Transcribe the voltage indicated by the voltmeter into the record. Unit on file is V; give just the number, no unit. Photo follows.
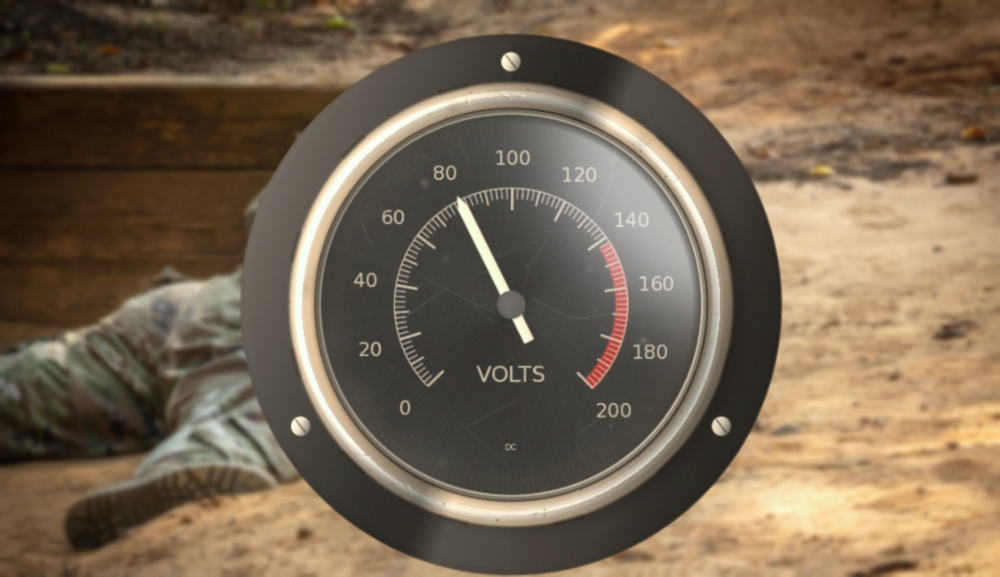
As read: 80
